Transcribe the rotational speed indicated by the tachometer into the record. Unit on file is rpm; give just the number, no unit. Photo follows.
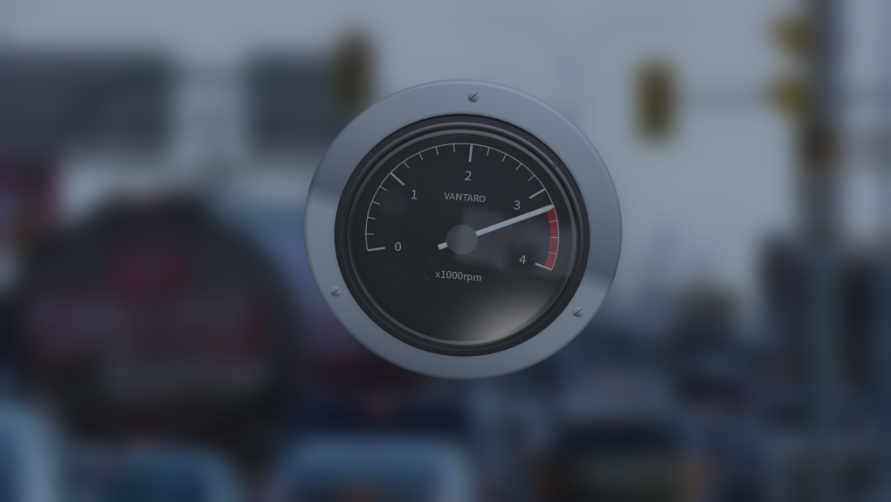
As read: 3200
